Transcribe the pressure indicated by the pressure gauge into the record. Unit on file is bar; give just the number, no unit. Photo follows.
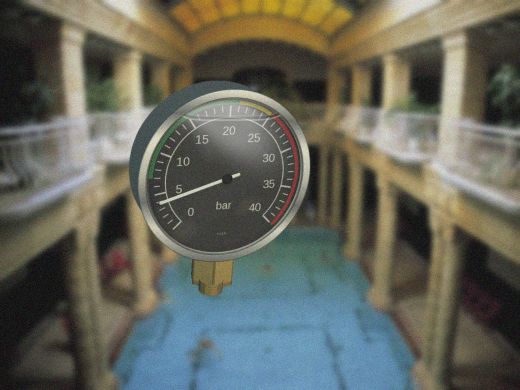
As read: 4
